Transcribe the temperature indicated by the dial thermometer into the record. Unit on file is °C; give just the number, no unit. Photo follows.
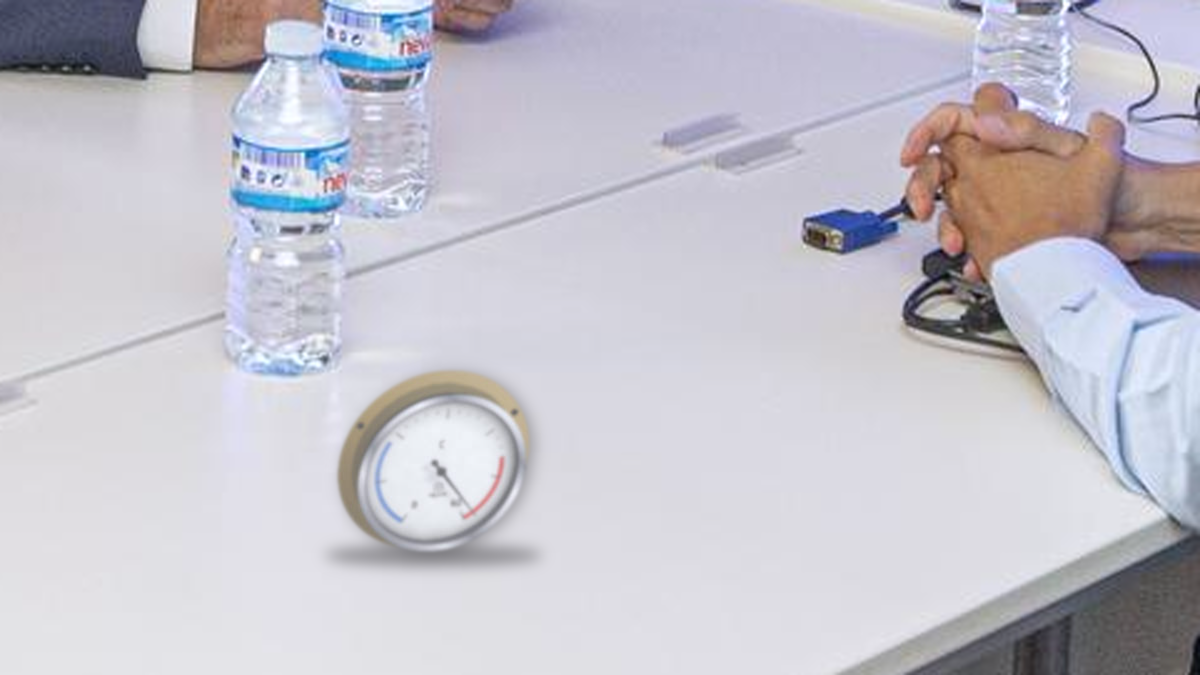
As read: 58
